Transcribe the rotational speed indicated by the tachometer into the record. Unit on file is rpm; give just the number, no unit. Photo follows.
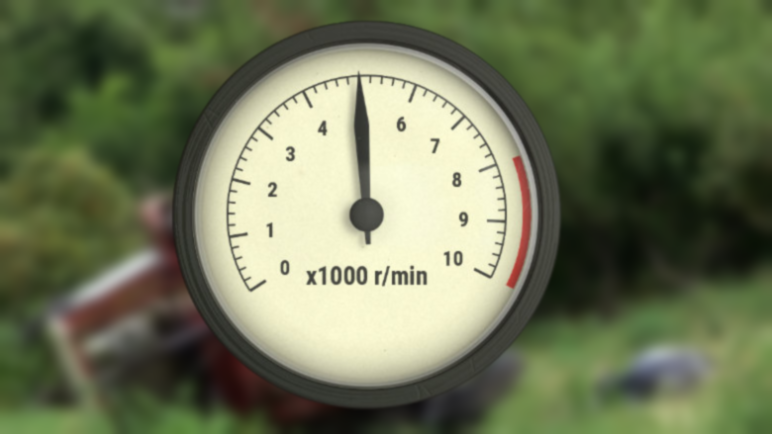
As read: 5000
